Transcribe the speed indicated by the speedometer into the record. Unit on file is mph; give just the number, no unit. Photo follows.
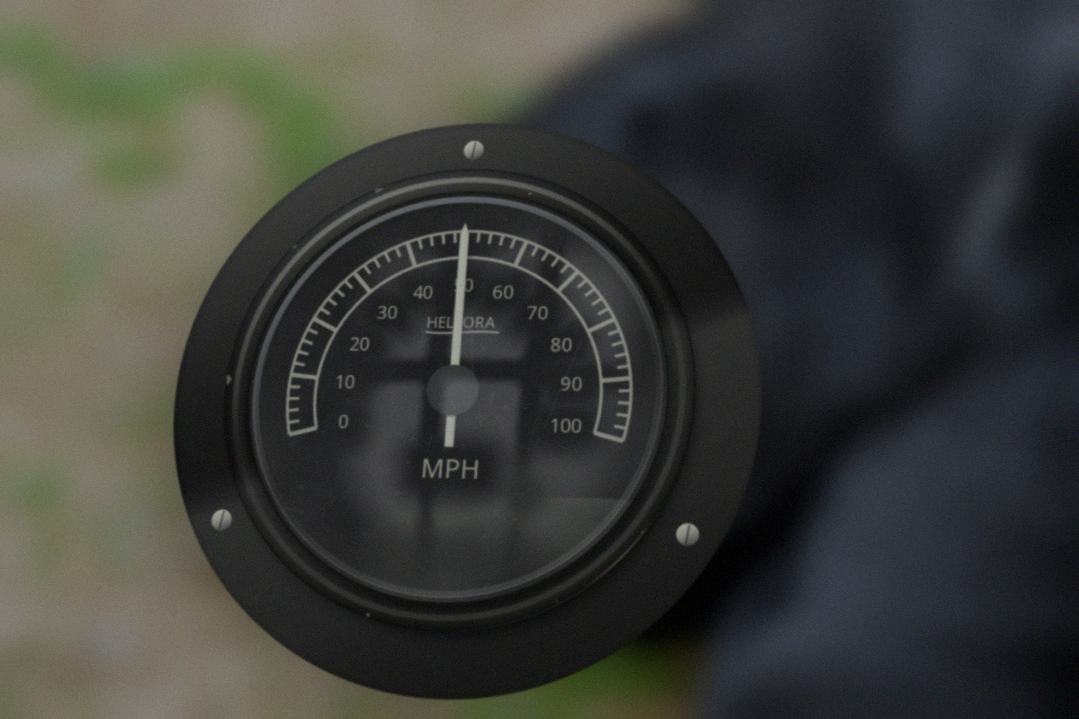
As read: 50
